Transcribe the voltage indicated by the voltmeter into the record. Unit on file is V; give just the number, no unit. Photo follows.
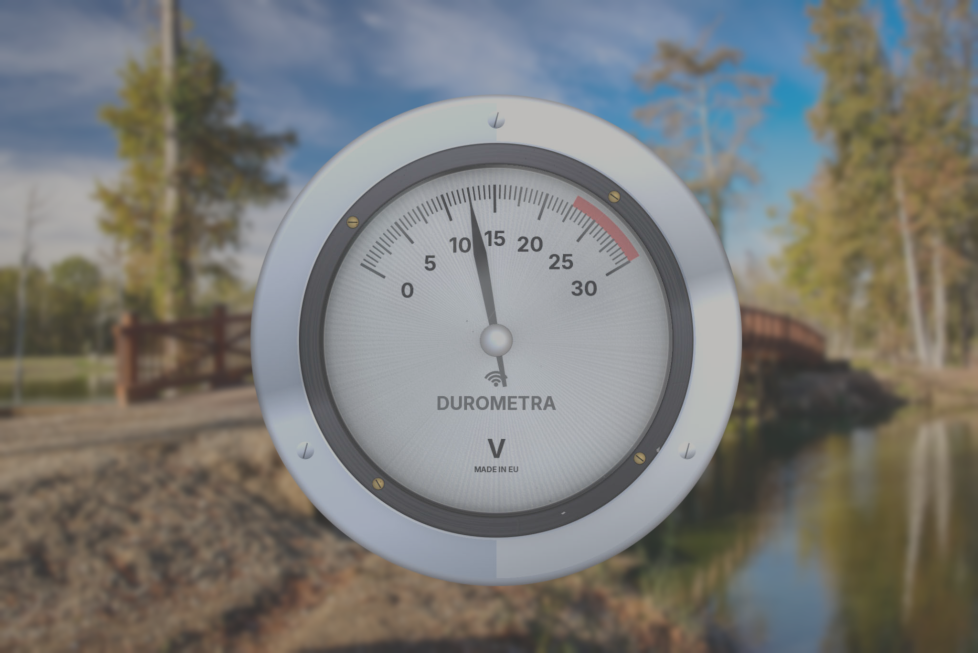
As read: 12.5
